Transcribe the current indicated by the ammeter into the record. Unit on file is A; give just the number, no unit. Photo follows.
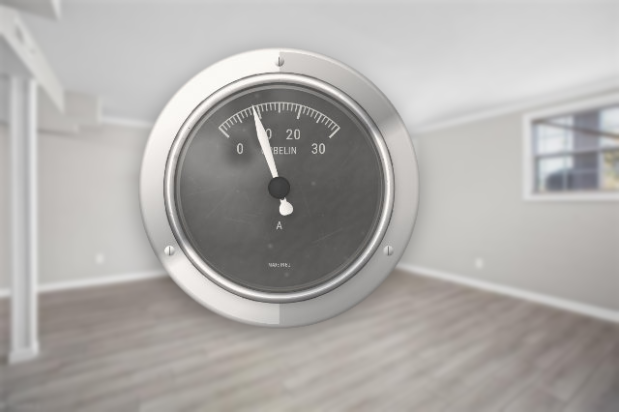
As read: 9
